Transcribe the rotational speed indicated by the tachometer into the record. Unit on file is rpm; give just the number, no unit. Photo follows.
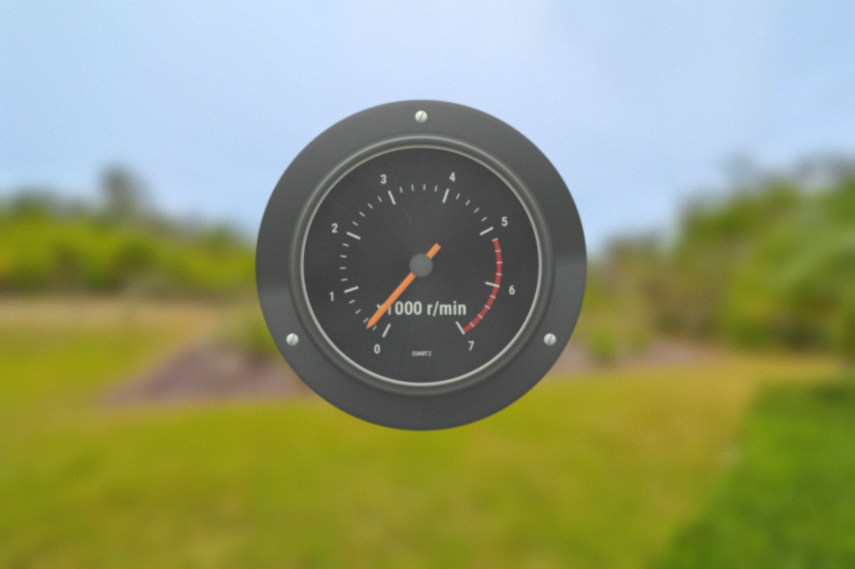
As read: 300
